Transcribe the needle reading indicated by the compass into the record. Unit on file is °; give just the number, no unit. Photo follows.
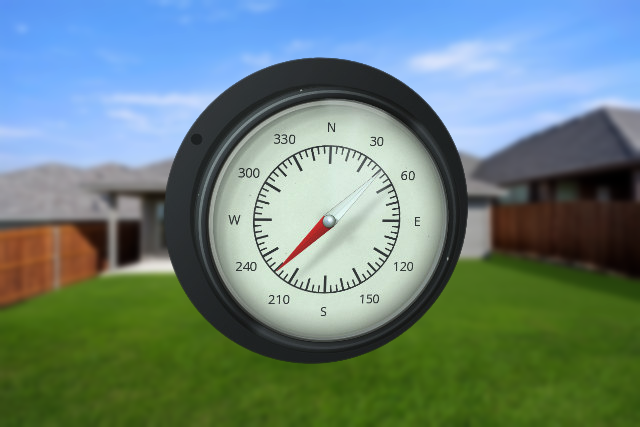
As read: 225
